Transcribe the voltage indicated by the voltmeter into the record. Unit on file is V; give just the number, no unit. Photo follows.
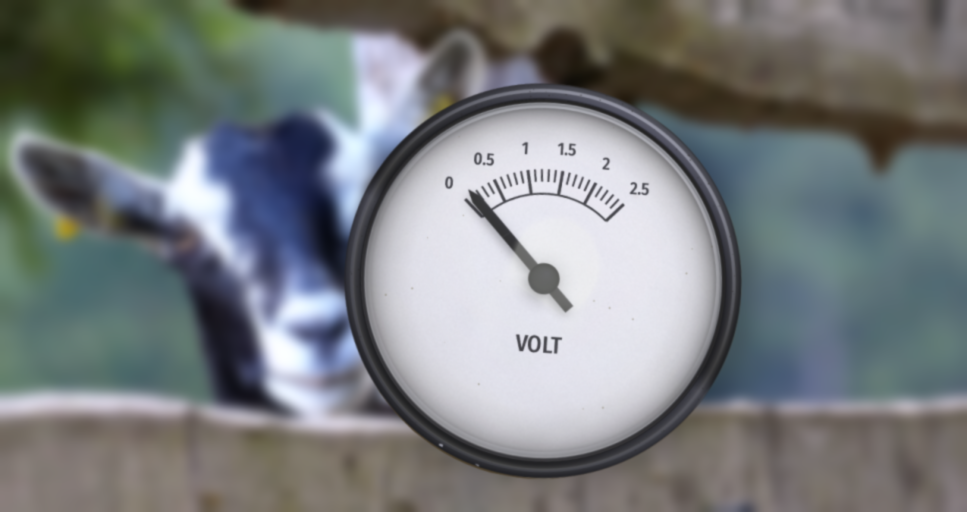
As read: 0.1
